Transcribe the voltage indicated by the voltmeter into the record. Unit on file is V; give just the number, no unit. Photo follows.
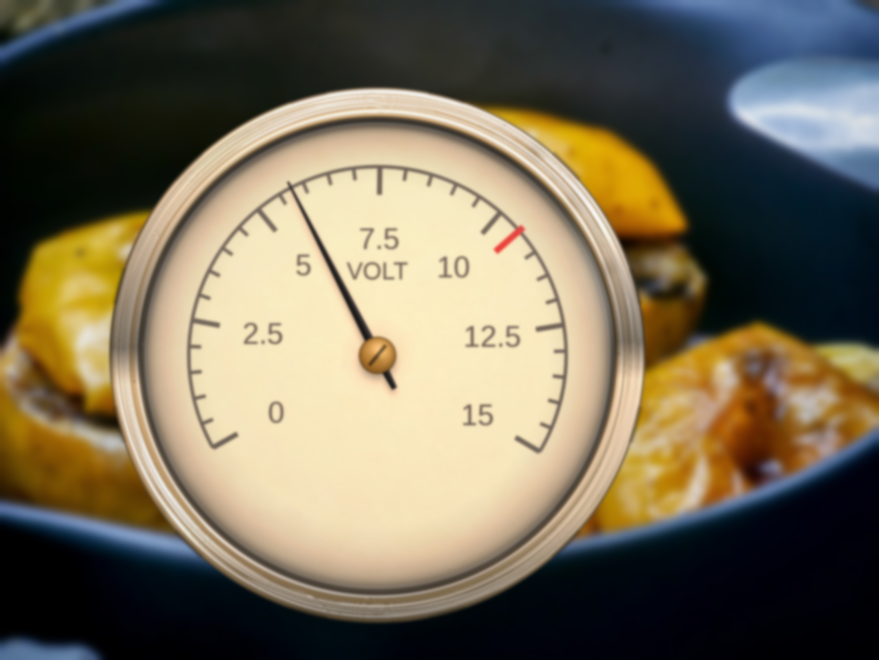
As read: 5.75
